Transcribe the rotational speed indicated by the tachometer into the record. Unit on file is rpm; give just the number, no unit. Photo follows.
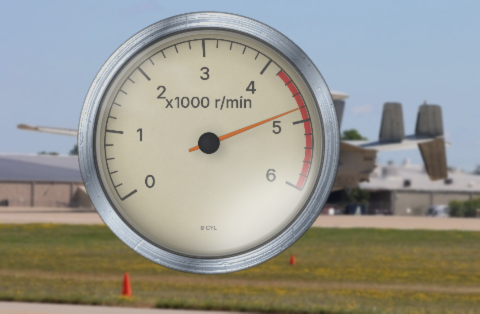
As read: 4800
